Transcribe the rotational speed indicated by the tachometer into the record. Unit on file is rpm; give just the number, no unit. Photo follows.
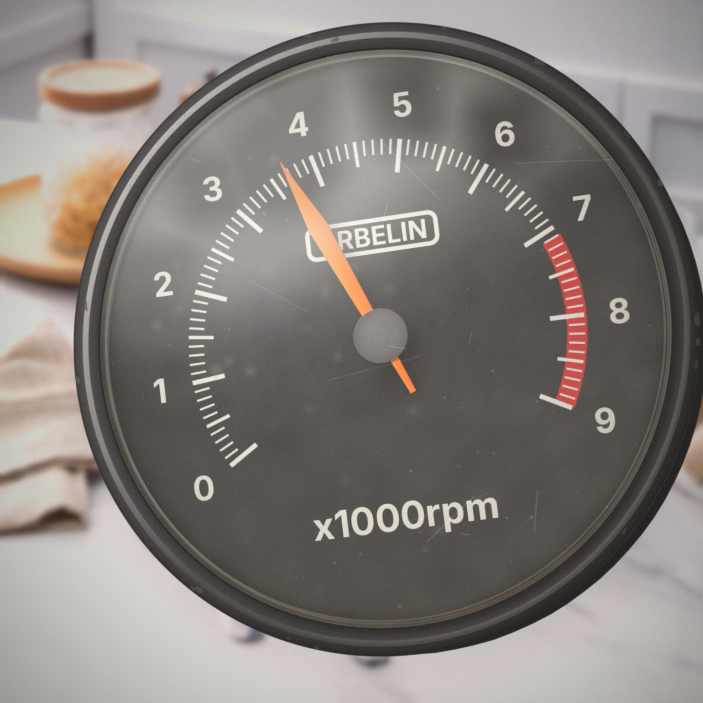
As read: 3700
